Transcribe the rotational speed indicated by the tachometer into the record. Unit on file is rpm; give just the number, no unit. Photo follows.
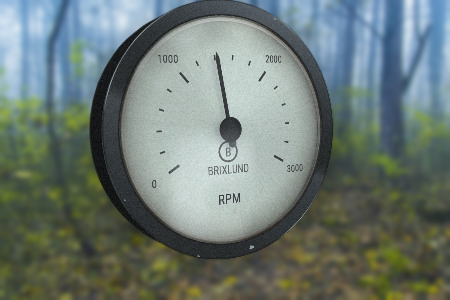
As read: 1400
